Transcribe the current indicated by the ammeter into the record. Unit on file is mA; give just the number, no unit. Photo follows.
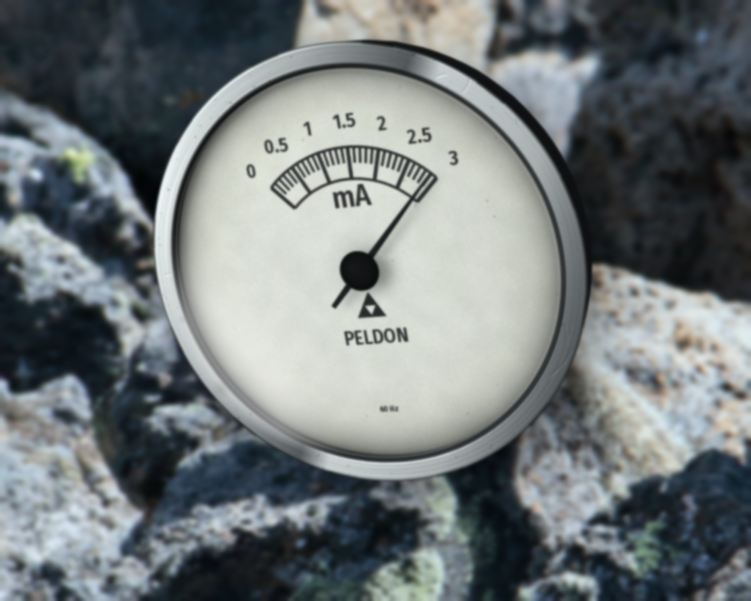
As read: 2.9
